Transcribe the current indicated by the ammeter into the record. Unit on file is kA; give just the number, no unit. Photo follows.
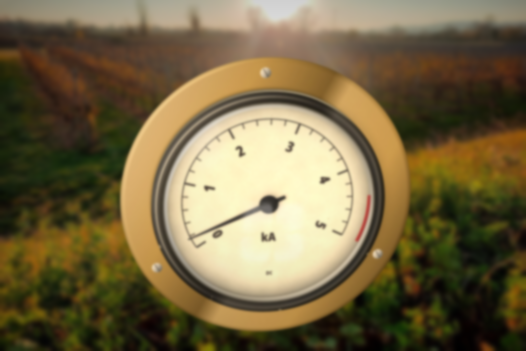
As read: 0.2
